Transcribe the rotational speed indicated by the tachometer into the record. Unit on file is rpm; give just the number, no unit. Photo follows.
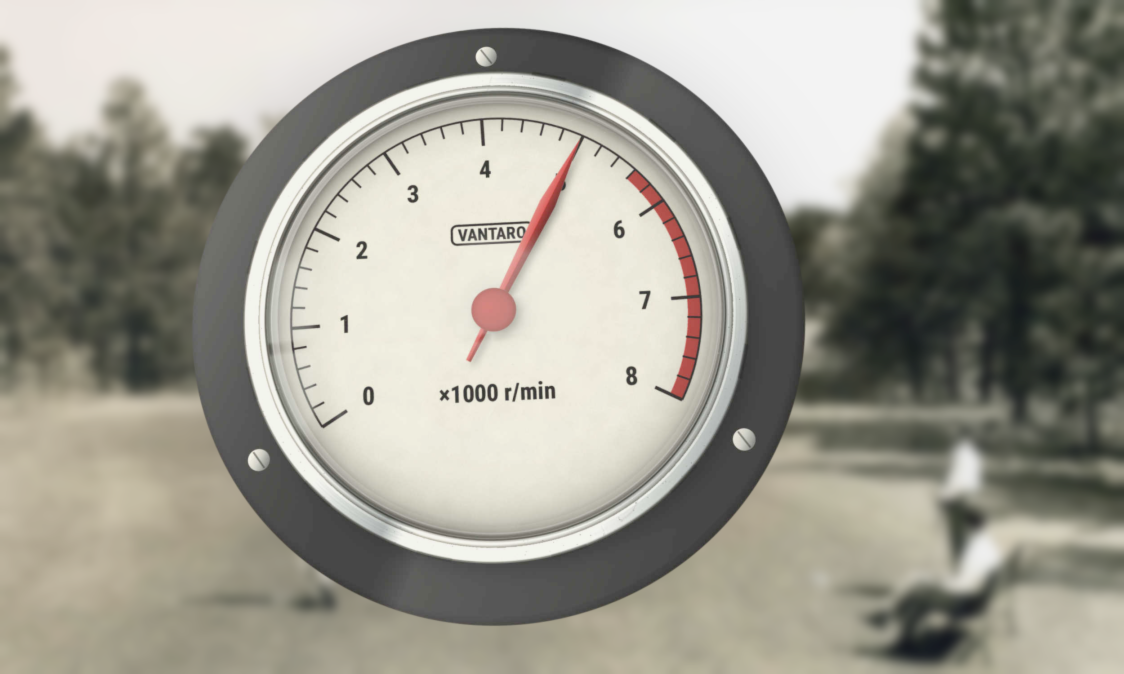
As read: 5000
